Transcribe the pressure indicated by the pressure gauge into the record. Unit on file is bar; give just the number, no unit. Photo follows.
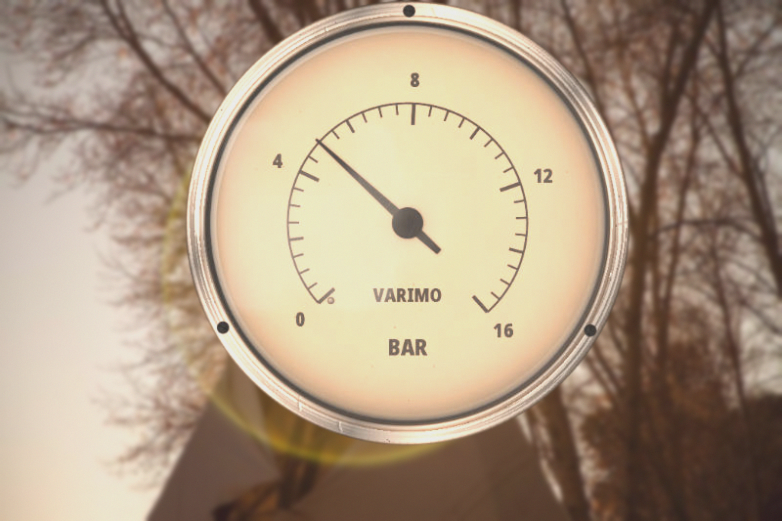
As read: 5
